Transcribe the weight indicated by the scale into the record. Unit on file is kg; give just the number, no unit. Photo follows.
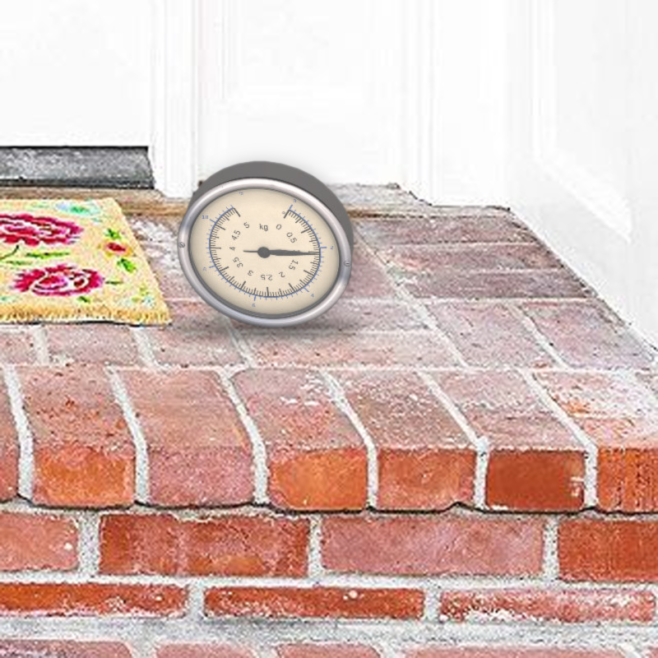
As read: 1
